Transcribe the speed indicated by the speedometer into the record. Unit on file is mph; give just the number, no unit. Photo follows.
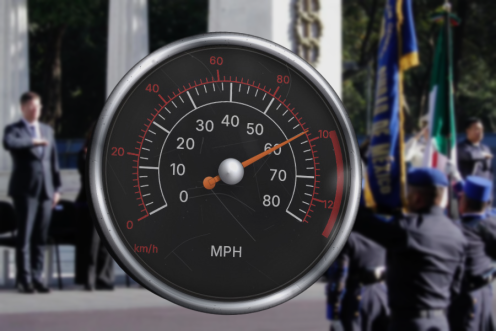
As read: 60
